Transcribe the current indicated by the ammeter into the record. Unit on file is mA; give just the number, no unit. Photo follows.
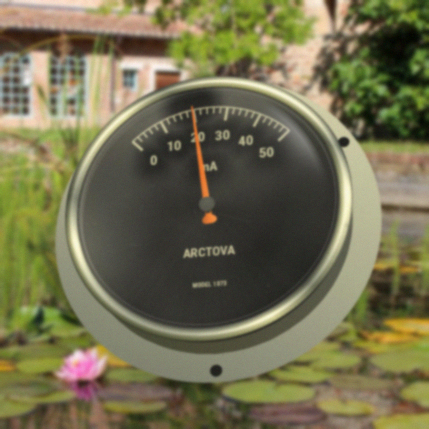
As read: 20
